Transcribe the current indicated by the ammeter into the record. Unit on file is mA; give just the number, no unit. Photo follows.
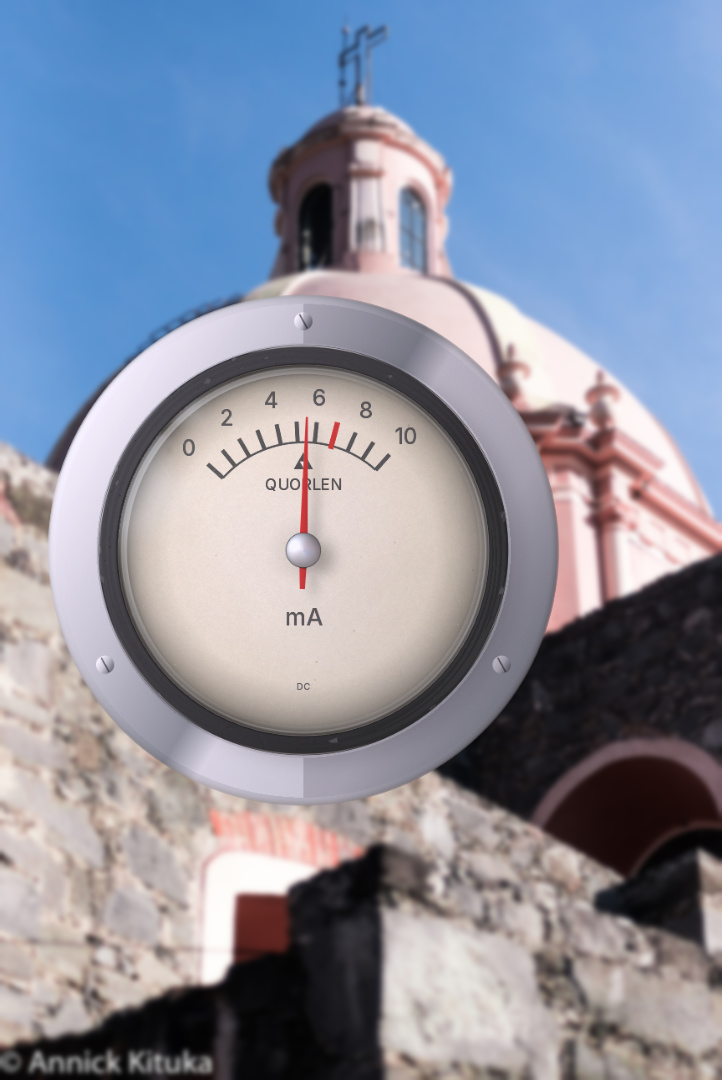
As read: 5.5
